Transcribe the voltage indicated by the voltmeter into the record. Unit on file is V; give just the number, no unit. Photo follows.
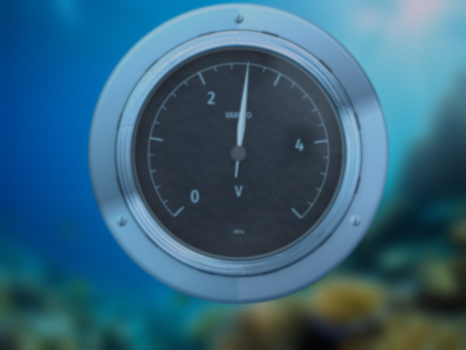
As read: 2.6
